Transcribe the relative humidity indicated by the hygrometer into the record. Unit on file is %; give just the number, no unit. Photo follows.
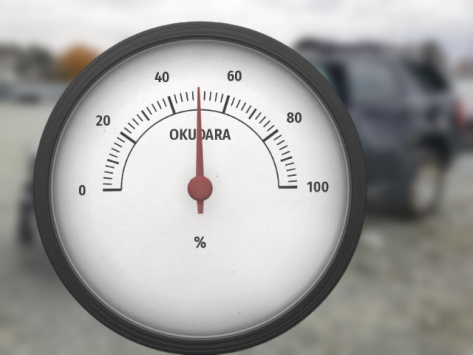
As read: 50
